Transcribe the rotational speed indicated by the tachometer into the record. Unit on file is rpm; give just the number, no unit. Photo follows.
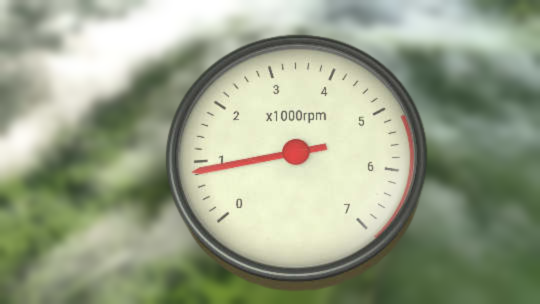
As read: 800
